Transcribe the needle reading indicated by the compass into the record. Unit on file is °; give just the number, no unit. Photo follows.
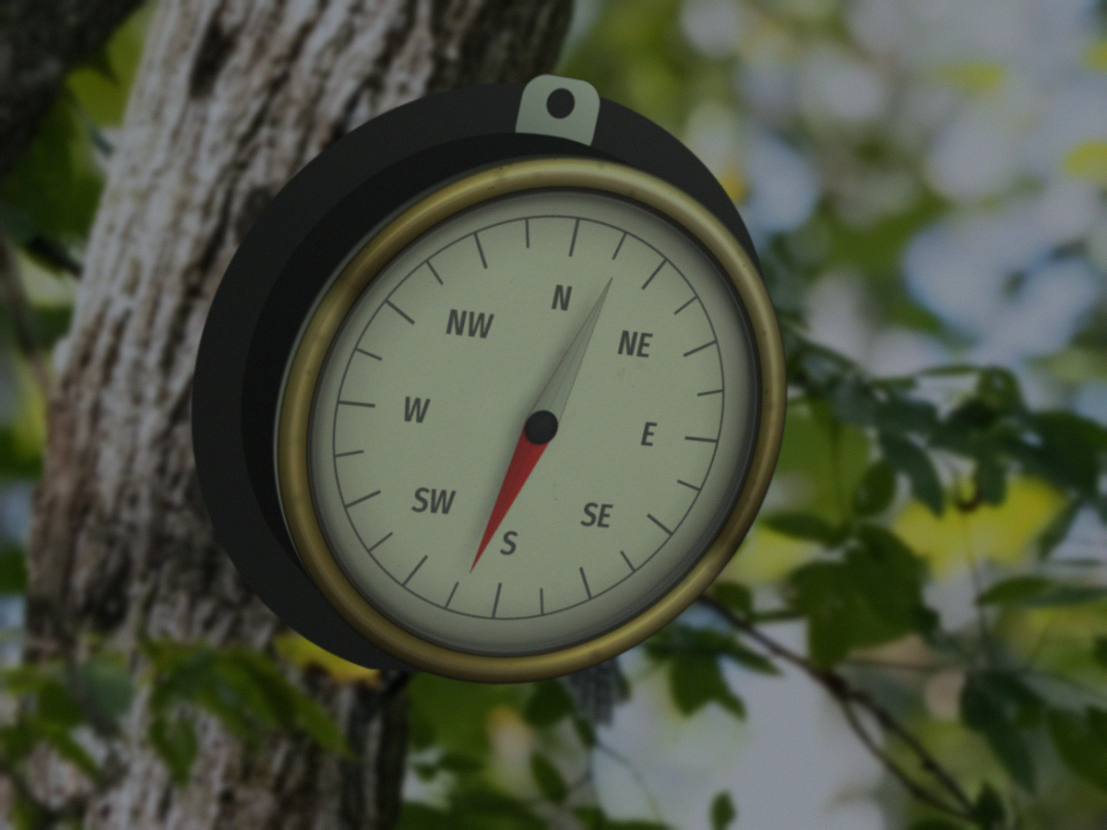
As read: 195
